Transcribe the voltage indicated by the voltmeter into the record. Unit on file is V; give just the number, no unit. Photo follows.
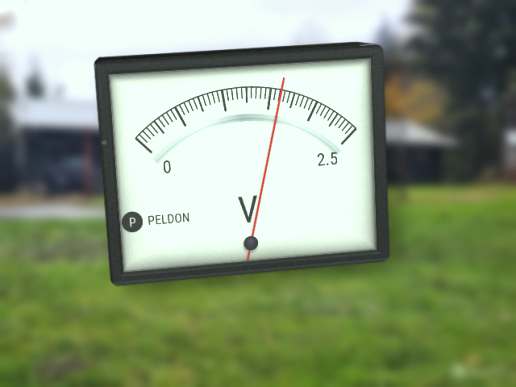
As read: 1.6
